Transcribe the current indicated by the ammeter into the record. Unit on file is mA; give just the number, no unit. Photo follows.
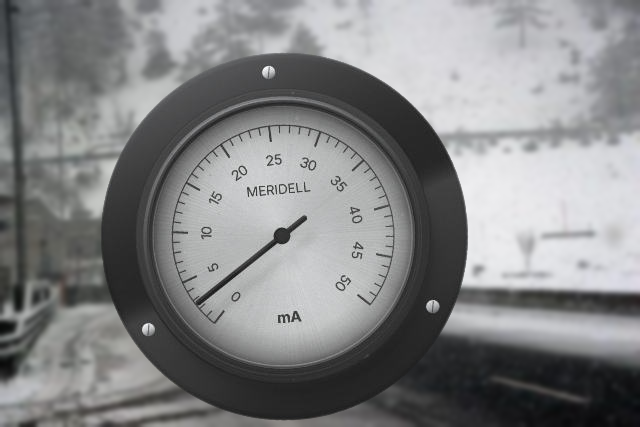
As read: 2.5
